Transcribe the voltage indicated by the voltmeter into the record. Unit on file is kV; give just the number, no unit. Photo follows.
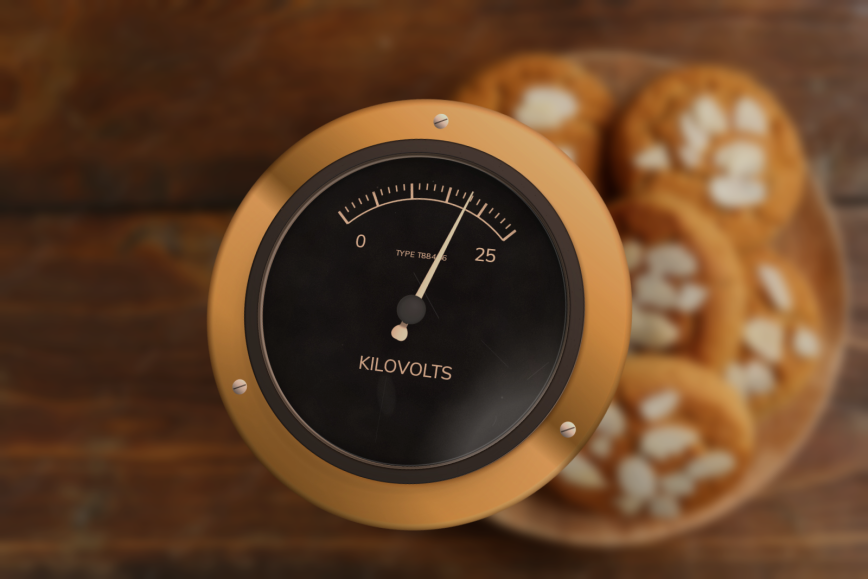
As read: 18
